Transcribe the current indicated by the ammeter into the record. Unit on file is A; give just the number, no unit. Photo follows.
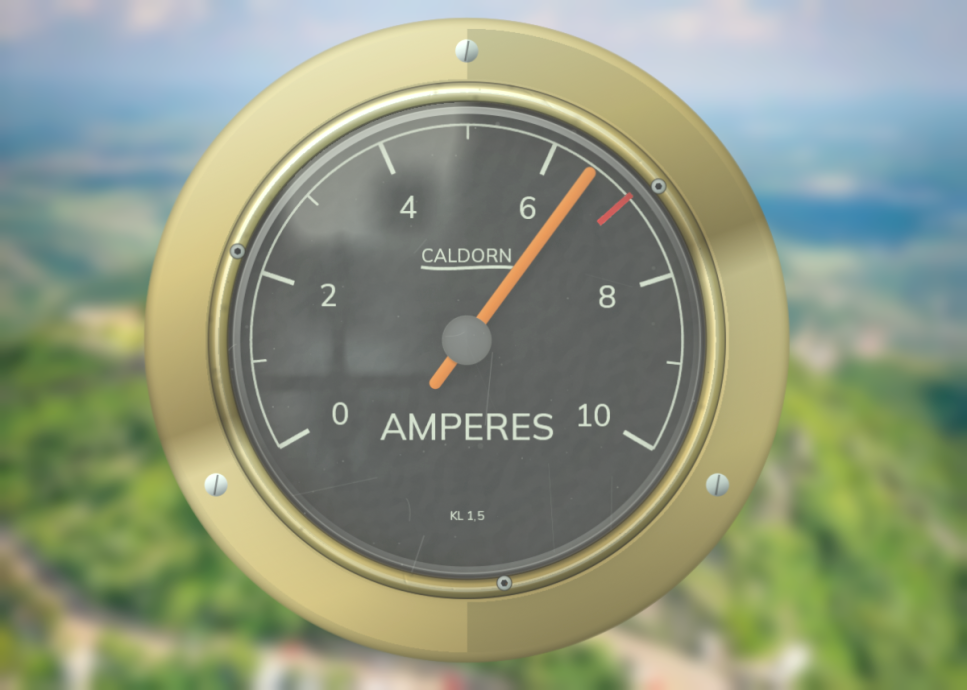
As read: 6.5
